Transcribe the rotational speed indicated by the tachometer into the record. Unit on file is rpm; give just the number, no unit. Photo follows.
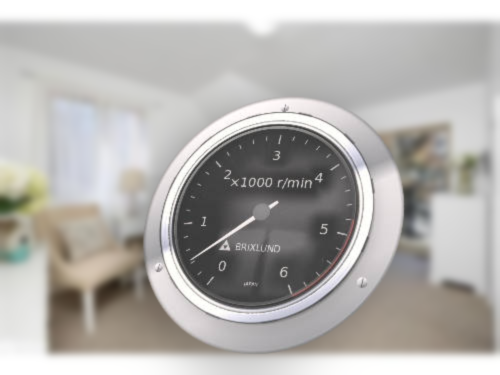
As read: 400
